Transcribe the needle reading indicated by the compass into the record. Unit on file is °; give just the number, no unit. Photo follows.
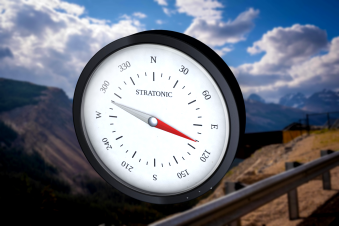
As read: 110
